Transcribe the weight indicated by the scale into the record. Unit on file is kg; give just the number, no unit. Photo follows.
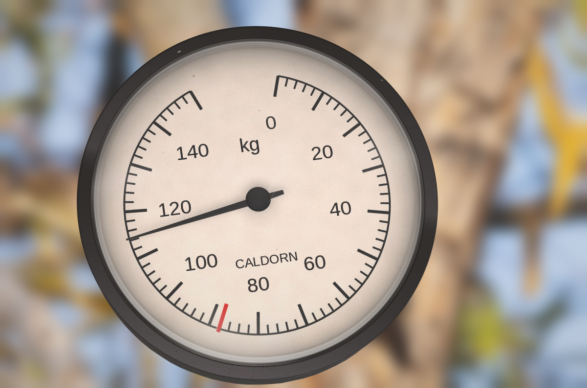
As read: 114
